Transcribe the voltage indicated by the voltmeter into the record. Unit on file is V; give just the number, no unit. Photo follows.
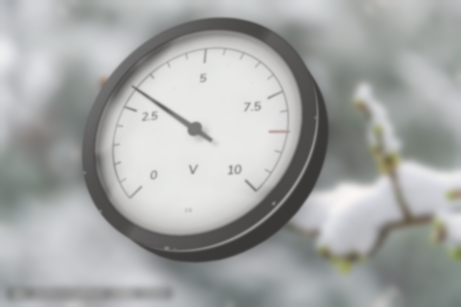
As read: 3
